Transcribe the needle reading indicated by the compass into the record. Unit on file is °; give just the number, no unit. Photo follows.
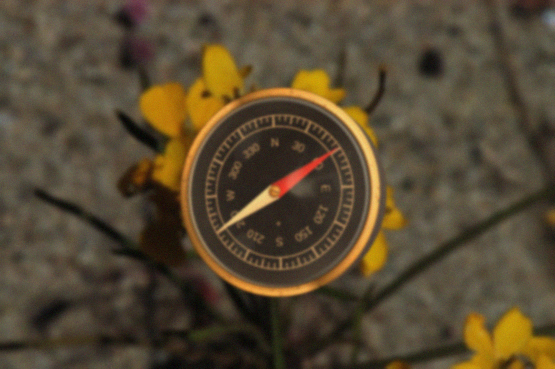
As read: 60
